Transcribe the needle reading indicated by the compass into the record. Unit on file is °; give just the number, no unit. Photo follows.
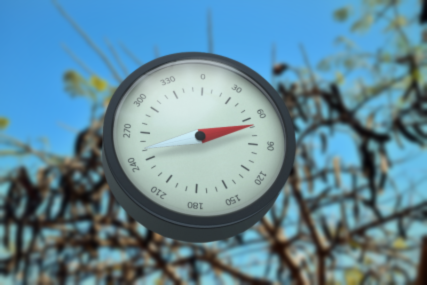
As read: 70
